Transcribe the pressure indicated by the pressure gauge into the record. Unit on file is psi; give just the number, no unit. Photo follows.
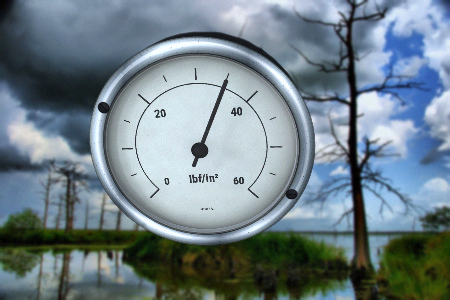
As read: 35
